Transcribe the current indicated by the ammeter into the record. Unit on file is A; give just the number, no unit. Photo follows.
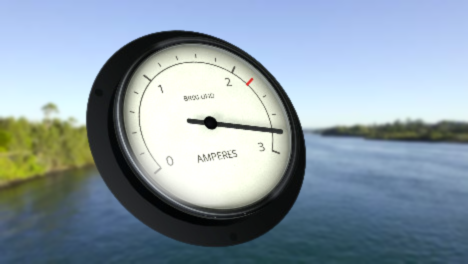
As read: 2.8
